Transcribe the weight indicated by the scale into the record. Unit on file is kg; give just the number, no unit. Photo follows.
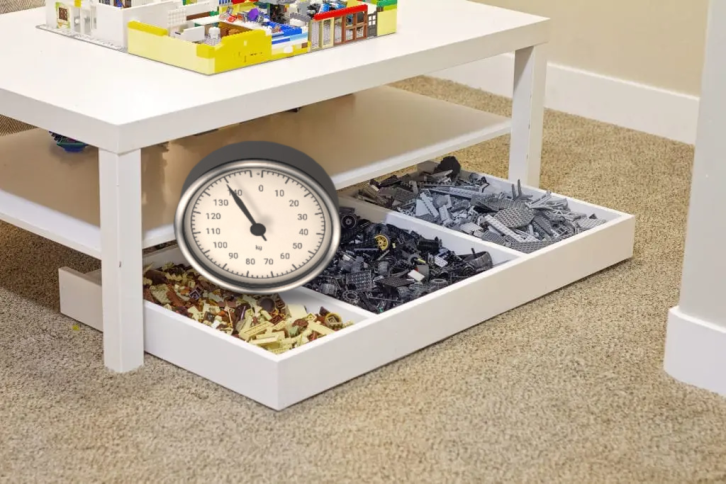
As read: 140
